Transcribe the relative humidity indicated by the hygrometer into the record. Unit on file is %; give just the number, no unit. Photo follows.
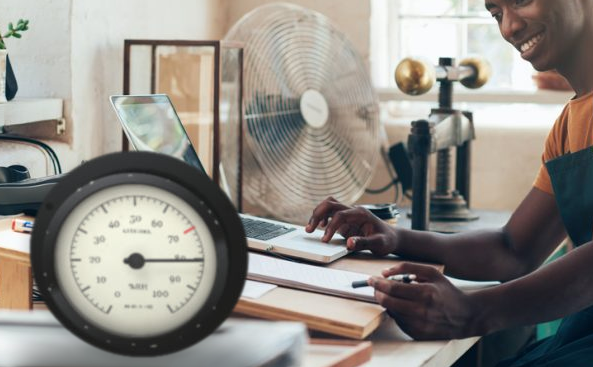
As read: 80
